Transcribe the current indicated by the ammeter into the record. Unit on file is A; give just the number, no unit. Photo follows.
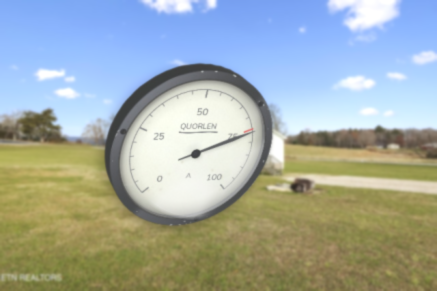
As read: 75
